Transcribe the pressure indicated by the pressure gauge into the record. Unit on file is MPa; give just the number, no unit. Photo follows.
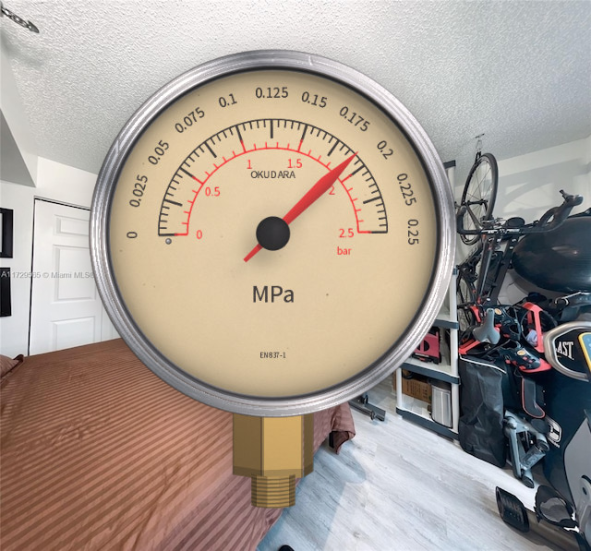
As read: 0.19
